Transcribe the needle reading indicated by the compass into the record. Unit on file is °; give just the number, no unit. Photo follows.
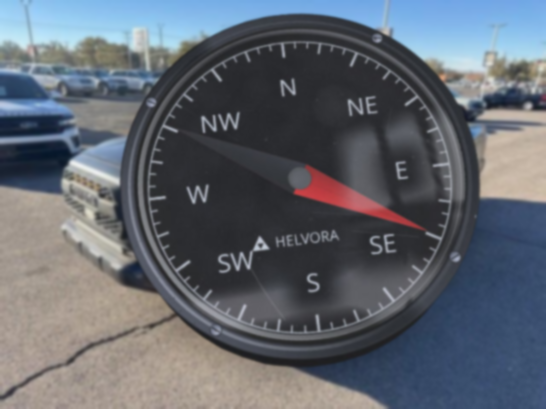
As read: 120
